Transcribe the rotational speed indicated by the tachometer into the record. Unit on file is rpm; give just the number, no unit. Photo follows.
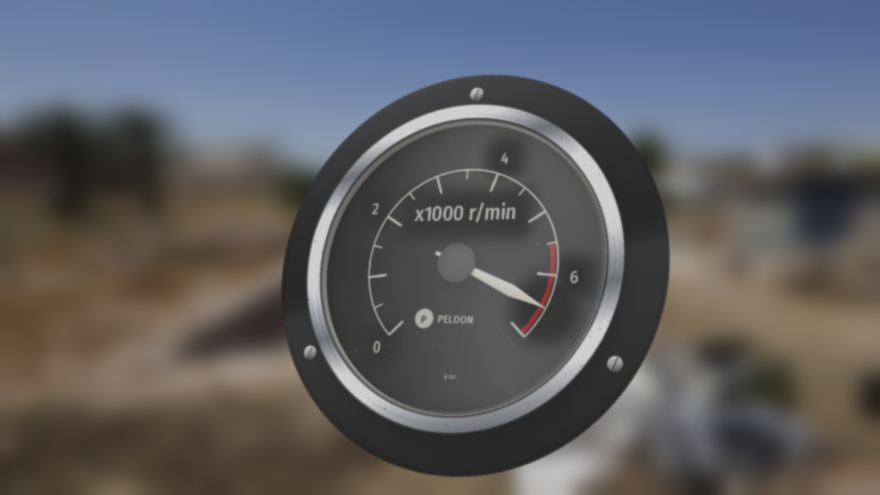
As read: 6500
